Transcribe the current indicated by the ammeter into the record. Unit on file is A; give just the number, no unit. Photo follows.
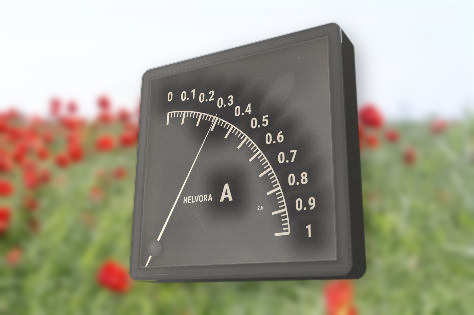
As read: 0.3
